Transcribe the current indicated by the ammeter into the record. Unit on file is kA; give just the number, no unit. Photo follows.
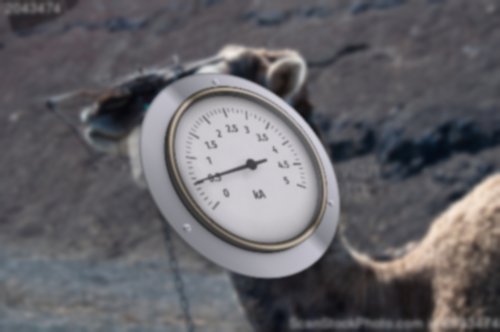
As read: 0.5
